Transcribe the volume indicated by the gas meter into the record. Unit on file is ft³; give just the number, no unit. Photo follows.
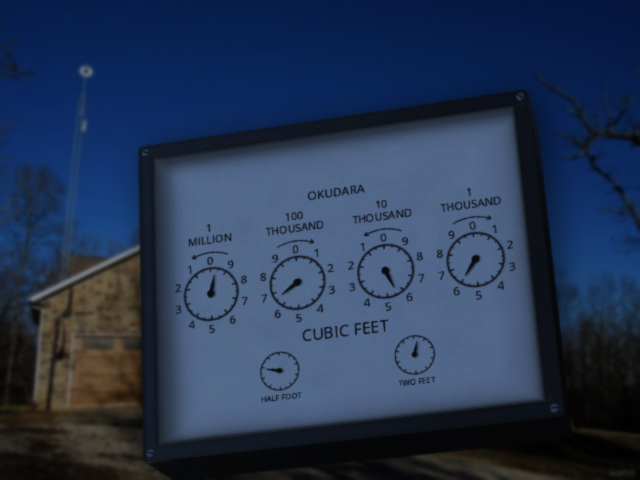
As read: 965600
